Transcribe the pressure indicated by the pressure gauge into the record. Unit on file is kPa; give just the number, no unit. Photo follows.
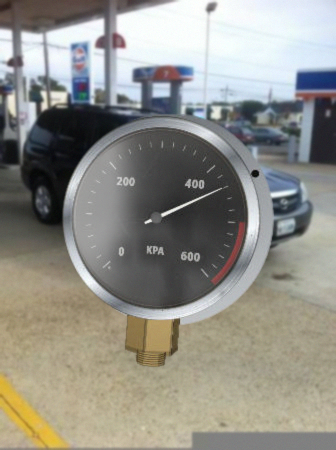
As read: 440
